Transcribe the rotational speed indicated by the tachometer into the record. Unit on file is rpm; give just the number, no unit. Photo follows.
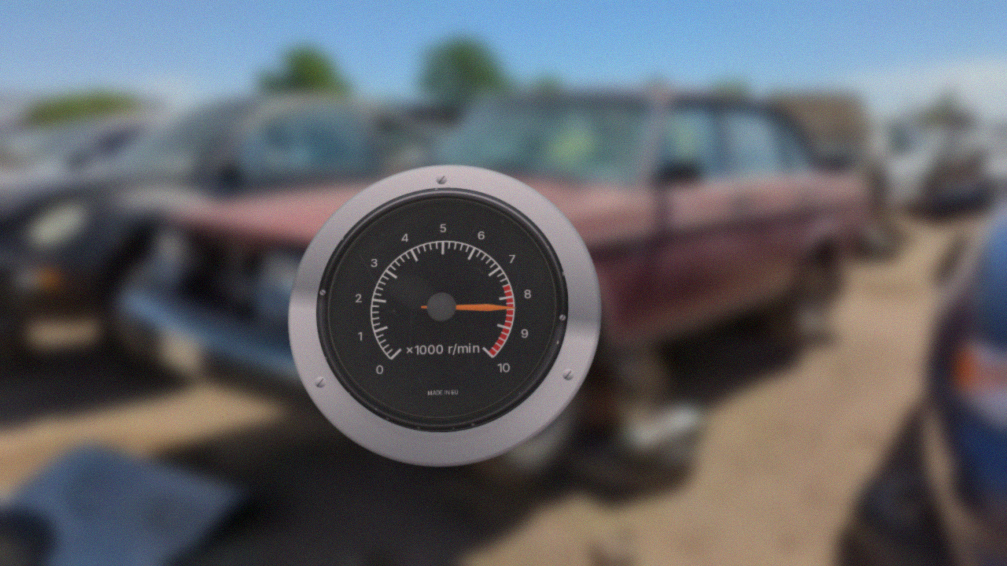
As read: 8400
